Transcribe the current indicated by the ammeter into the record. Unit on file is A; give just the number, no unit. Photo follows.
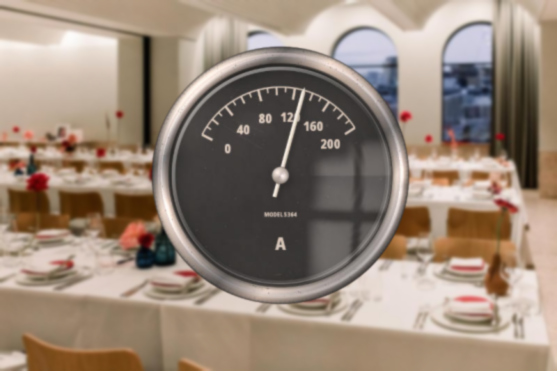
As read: 130
